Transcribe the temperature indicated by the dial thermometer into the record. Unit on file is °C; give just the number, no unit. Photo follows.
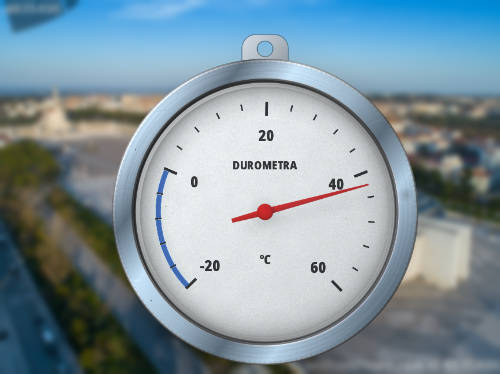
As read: 42
